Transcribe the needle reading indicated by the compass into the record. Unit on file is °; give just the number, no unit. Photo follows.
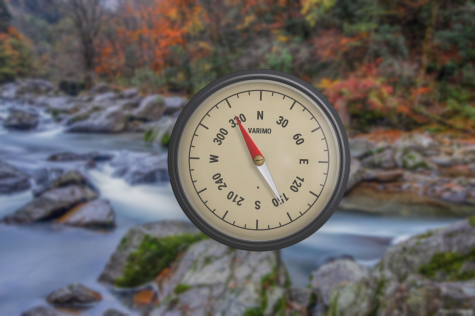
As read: 330
